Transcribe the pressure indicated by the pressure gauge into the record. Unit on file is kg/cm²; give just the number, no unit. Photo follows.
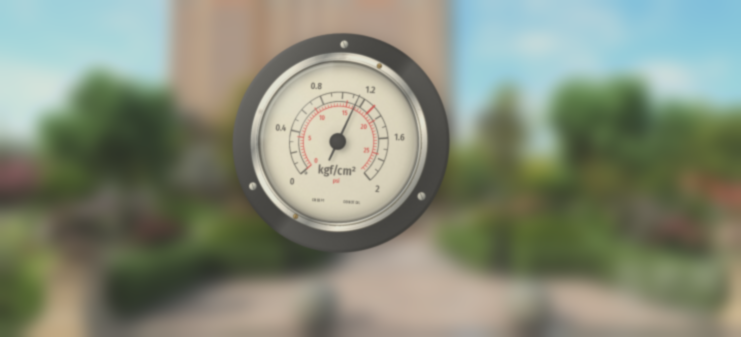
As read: 1.15
